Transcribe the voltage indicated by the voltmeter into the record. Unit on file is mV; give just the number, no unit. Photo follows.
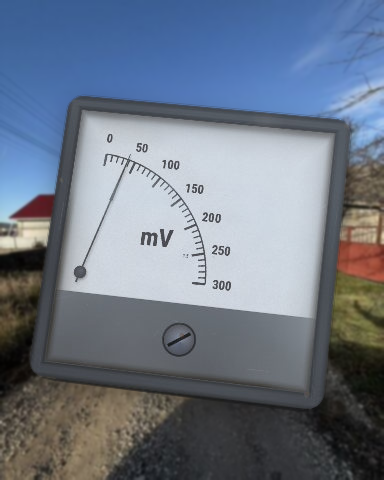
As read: 40
